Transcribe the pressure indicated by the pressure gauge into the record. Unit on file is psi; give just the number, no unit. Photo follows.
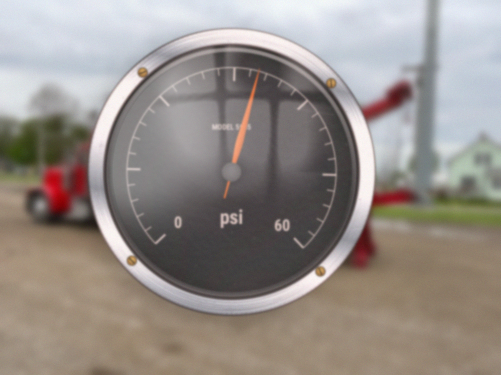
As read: 33
